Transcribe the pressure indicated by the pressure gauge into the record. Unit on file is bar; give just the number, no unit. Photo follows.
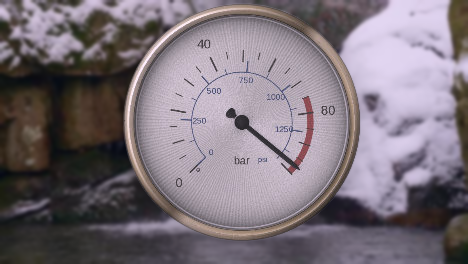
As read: 97.5
